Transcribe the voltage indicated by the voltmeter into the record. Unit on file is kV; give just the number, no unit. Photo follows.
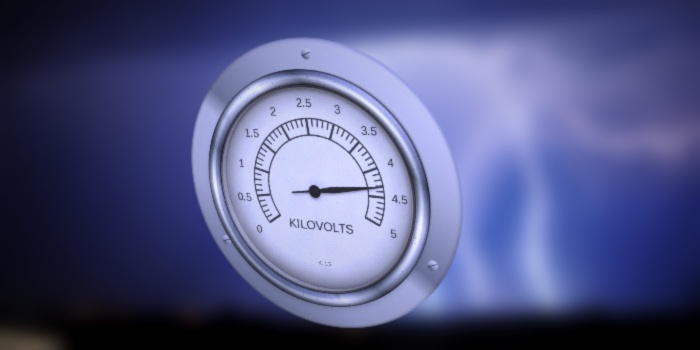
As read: 4.3
